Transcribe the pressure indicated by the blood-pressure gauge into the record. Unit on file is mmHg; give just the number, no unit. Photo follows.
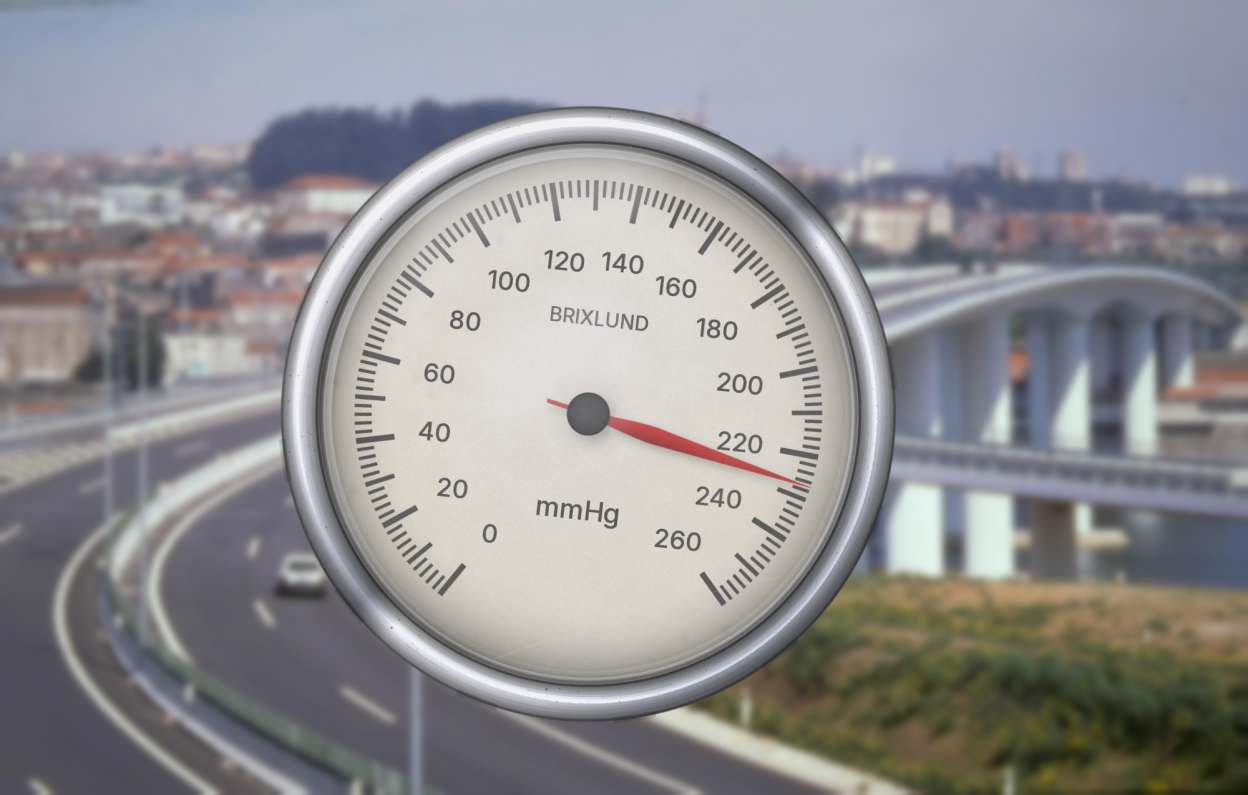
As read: 227
